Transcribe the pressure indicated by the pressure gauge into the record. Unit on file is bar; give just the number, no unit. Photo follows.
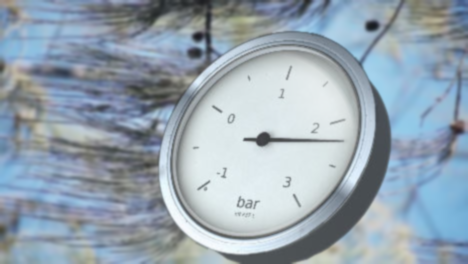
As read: 2.25
